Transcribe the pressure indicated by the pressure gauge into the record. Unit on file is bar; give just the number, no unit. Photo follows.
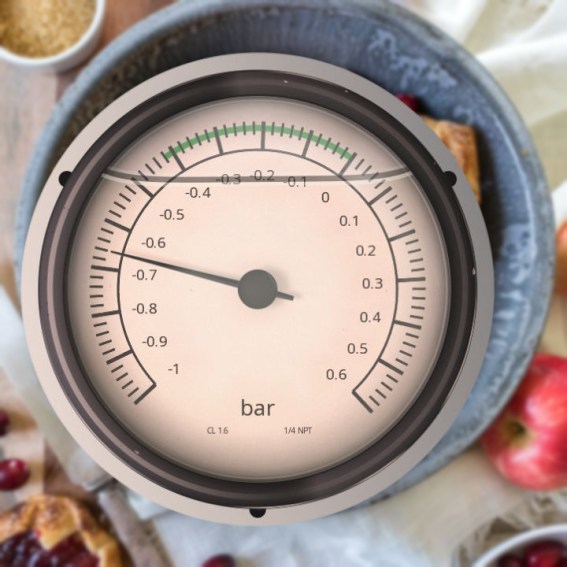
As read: -0.66
